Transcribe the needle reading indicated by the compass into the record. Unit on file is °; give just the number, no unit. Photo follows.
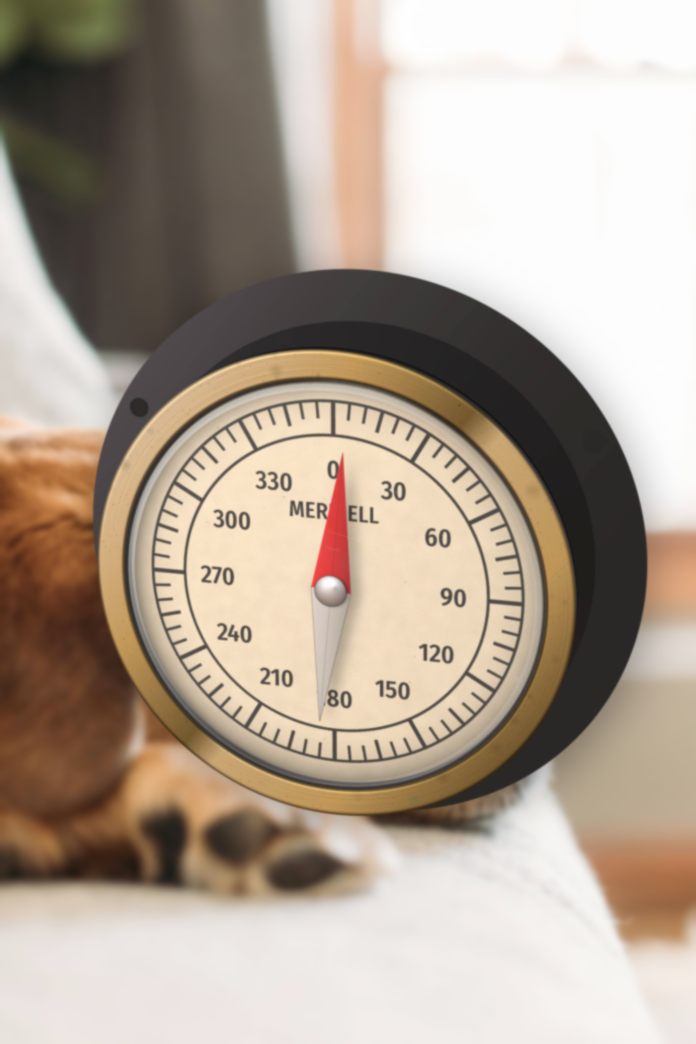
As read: 5
